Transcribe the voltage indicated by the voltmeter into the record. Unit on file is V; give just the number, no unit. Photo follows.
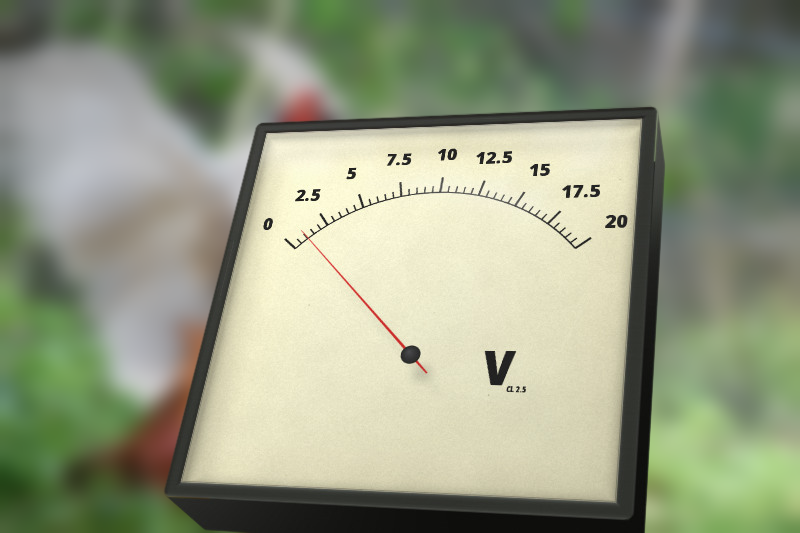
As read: 1
